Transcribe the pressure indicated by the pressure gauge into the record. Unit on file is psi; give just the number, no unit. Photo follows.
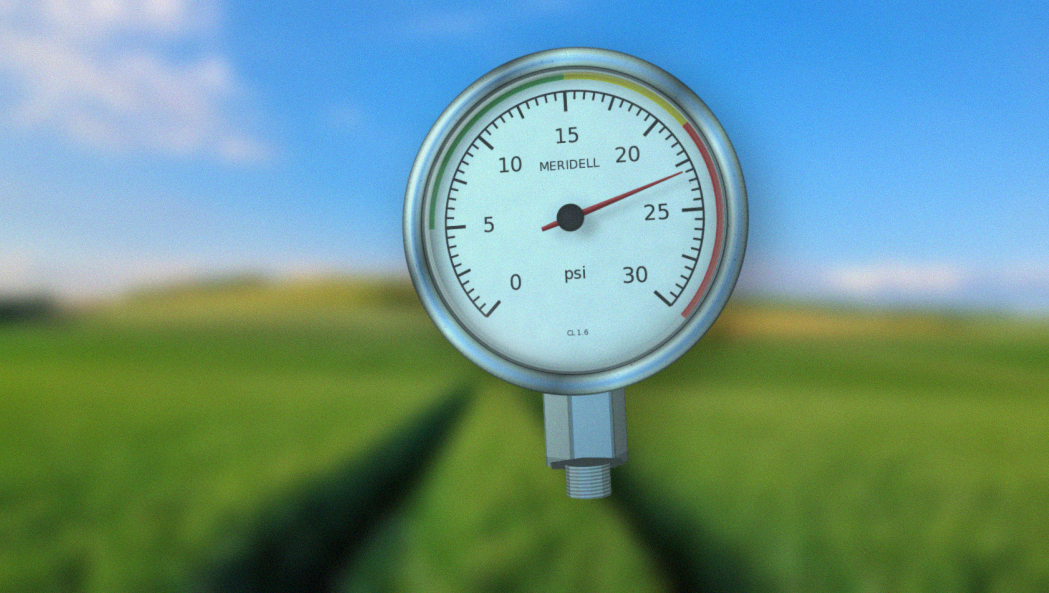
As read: 23
